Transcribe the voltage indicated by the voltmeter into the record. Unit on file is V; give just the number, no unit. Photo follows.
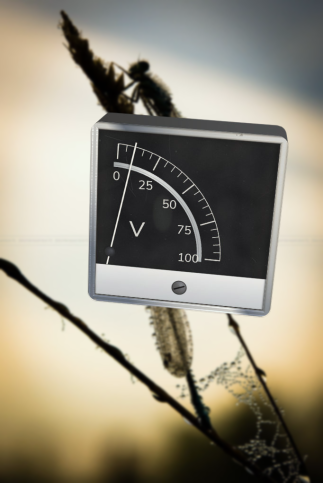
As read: 10
